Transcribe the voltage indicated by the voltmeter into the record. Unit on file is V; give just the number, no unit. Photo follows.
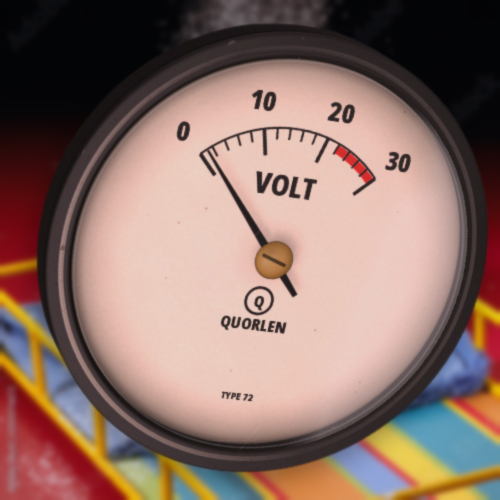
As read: 1
